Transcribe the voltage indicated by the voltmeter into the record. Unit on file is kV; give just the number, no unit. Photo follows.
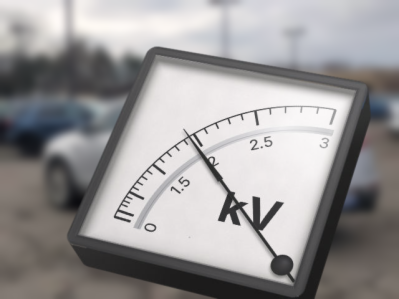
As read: 1.95
